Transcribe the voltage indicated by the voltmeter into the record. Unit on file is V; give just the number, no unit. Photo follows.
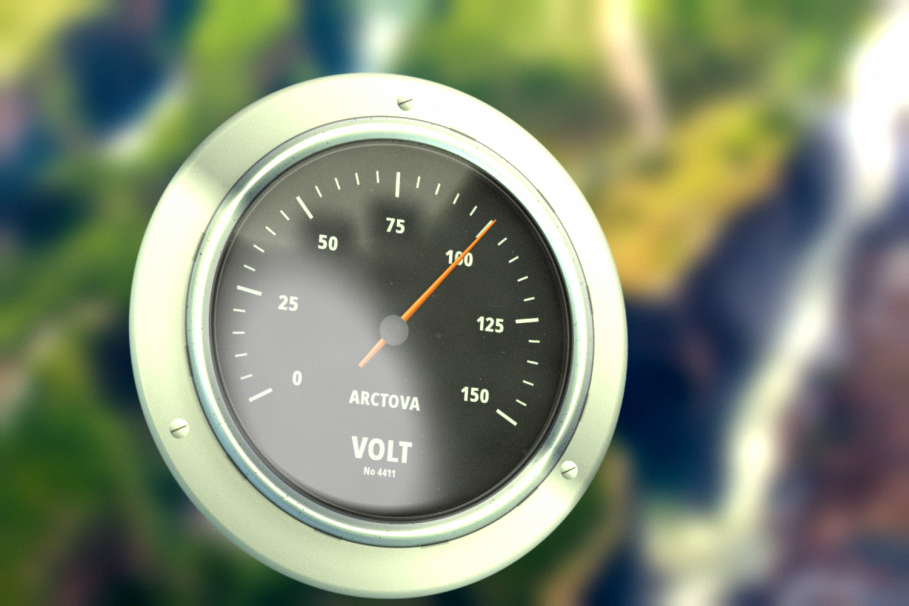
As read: 100
